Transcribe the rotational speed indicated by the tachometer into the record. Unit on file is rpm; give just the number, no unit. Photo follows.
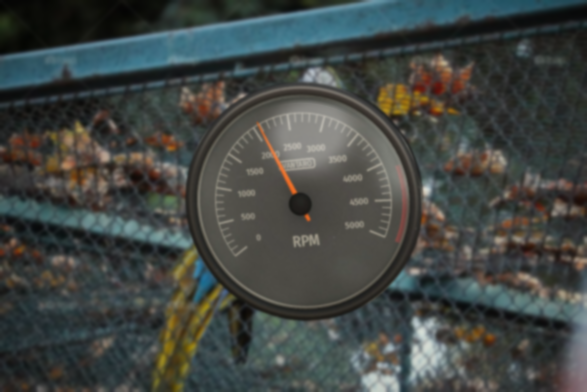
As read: 2100
